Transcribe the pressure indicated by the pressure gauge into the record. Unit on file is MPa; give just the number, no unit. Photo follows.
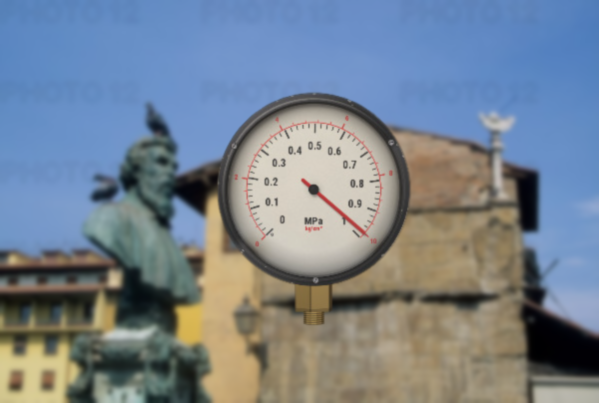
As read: 0.98
